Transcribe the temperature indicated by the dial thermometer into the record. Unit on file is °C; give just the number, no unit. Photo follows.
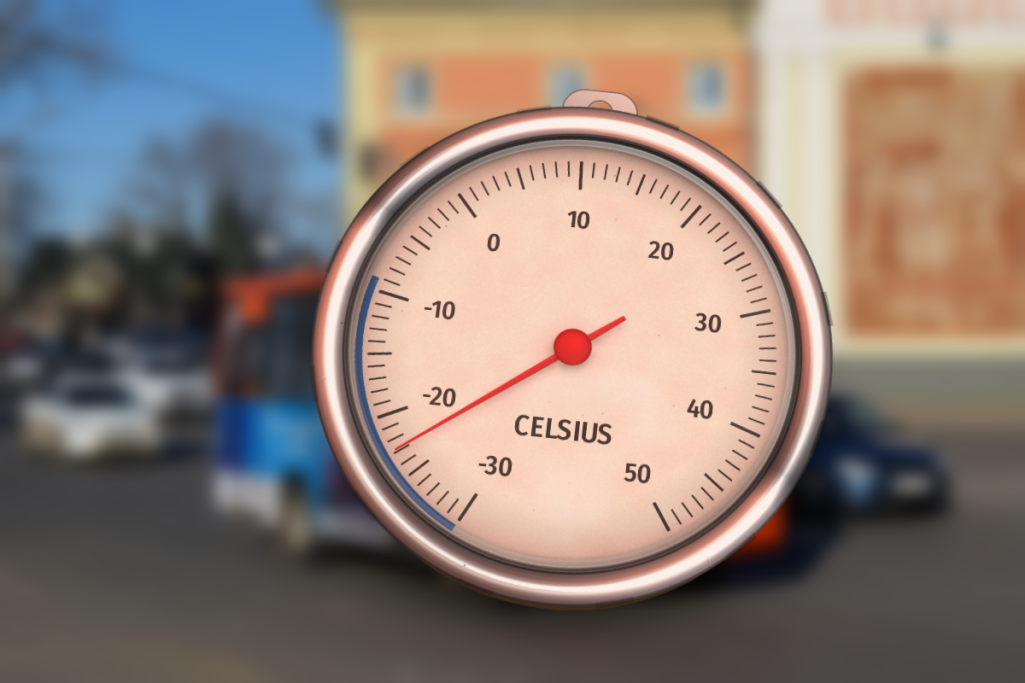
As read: -23
